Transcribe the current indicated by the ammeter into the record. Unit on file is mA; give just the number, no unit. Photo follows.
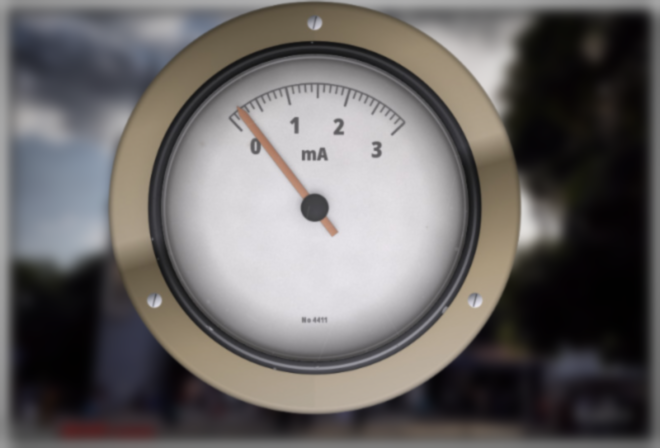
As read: 0.2
